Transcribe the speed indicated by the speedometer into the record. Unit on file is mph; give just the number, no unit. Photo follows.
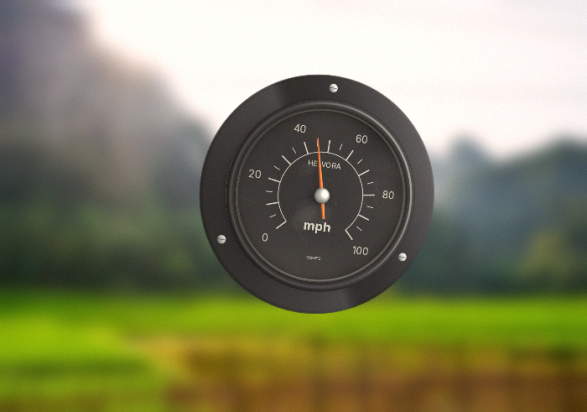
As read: 45
